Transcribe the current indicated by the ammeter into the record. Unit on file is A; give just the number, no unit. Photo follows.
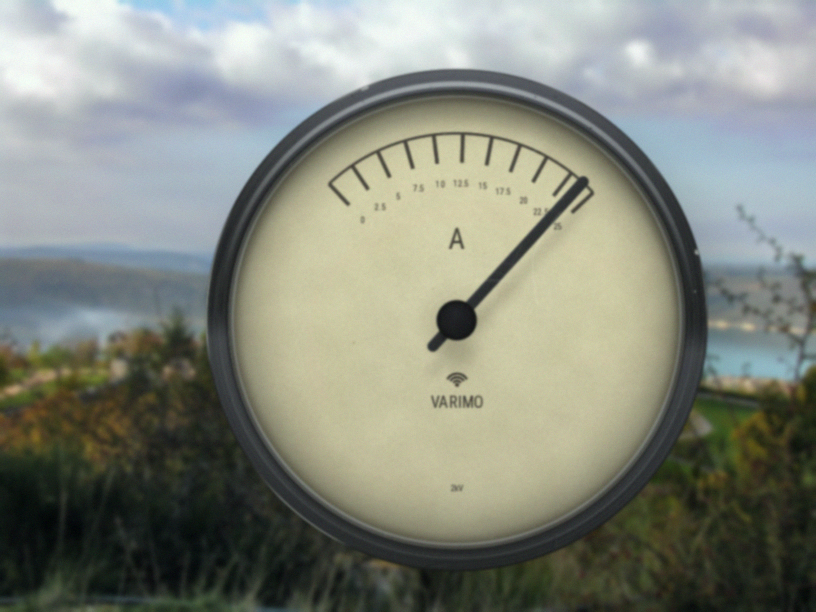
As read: 23.75
